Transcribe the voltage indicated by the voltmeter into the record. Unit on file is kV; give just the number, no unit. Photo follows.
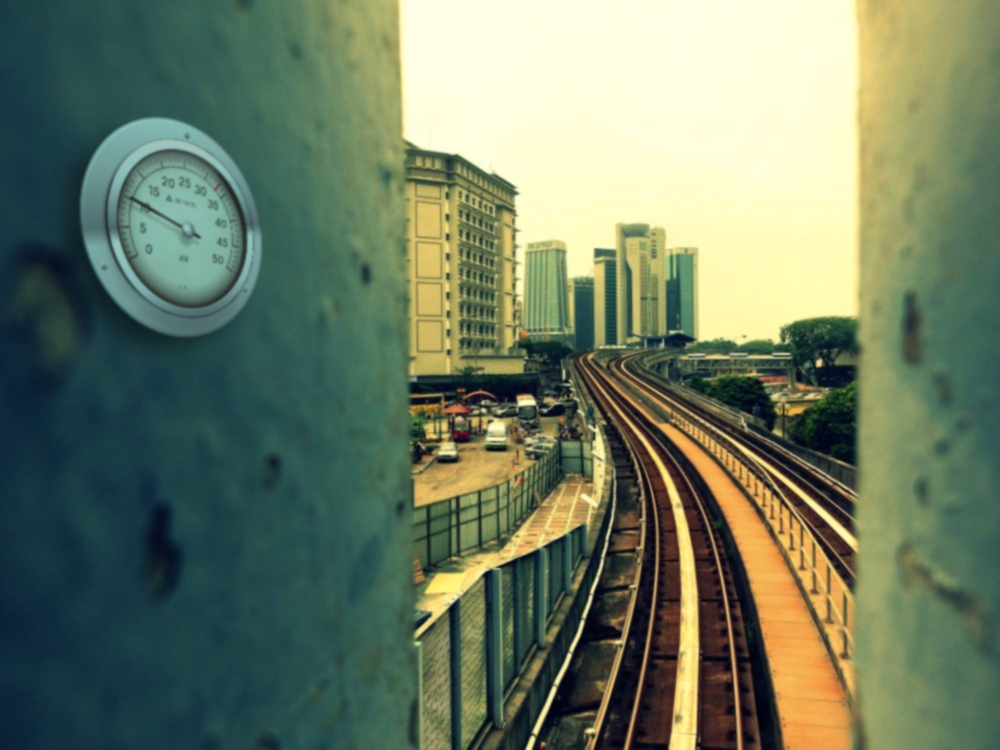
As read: 10
